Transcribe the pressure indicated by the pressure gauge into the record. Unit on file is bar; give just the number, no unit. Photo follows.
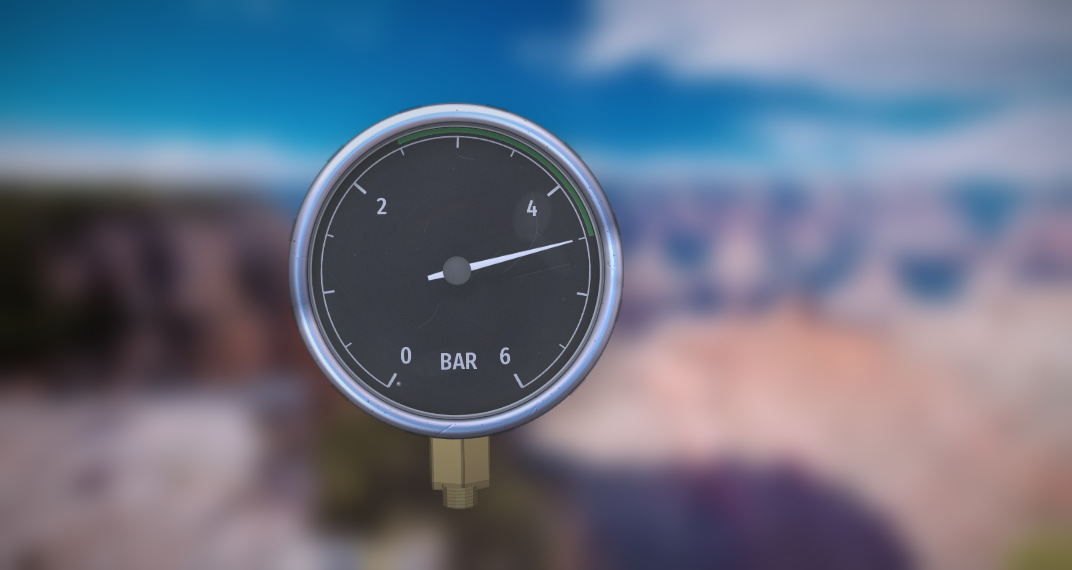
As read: 4.5
